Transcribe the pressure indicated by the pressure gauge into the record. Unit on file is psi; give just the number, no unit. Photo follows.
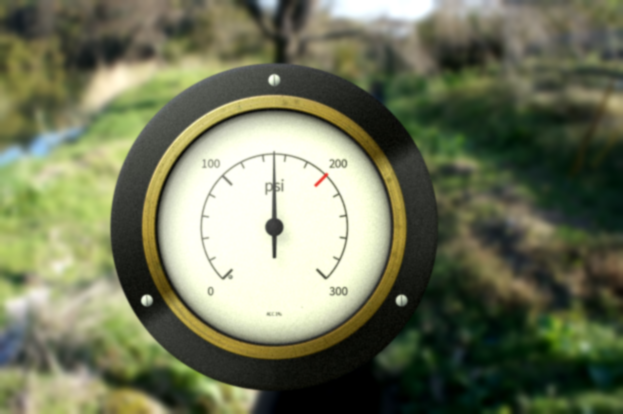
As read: 150
